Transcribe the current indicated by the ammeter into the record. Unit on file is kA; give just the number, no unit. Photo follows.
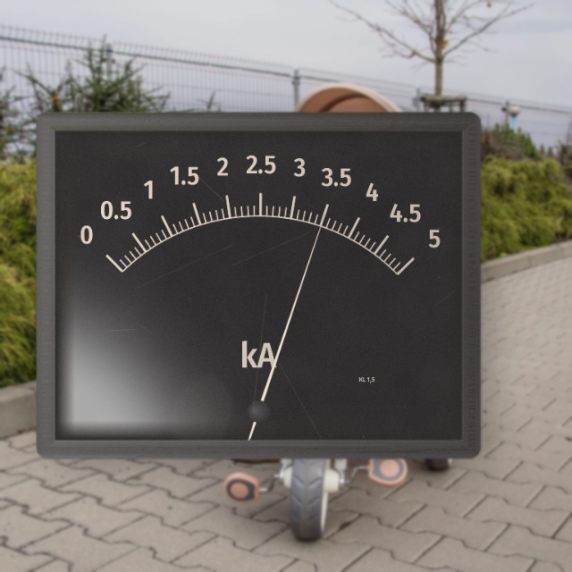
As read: 3.5
